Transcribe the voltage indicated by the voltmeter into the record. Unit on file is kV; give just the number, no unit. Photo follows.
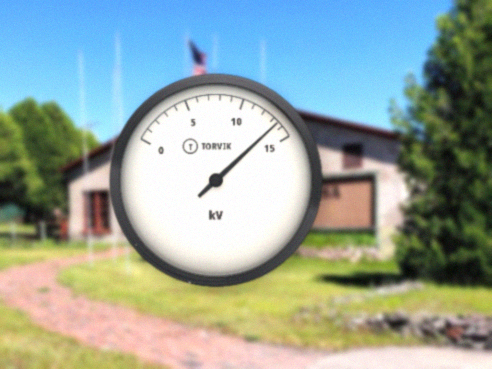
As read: 13.5
